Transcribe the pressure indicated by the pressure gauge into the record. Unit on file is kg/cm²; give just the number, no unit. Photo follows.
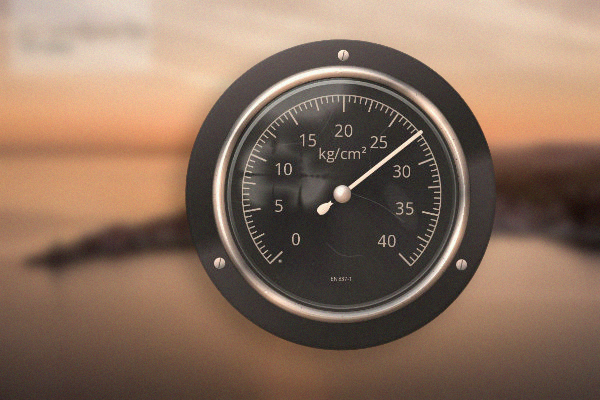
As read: 27.5
